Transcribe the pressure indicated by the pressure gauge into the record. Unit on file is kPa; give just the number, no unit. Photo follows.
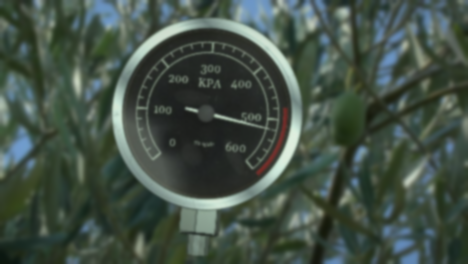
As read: 520
